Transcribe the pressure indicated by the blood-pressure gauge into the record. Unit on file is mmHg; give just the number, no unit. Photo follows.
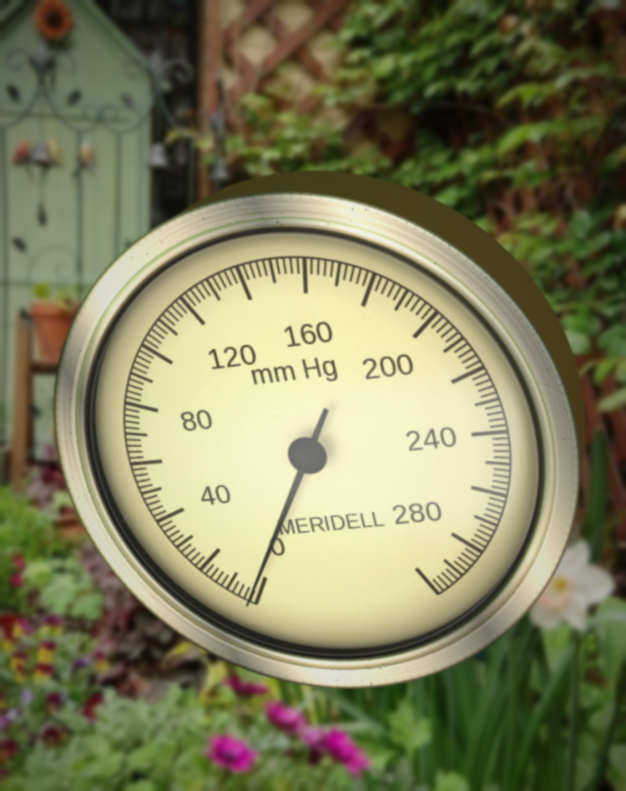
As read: 2
